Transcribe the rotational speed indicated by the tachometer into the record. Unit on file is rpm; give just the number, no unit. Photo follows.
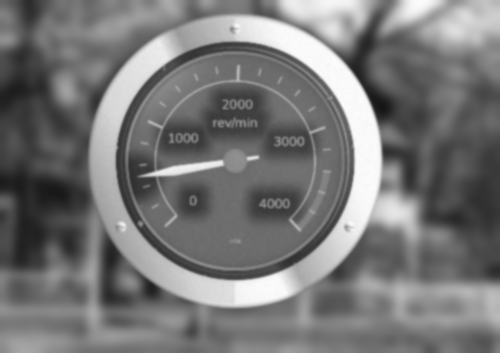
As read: 500
